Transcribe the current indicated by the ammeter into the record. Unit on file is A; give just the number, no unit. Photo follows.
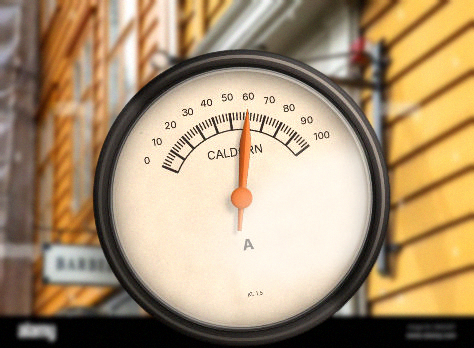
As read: 60
